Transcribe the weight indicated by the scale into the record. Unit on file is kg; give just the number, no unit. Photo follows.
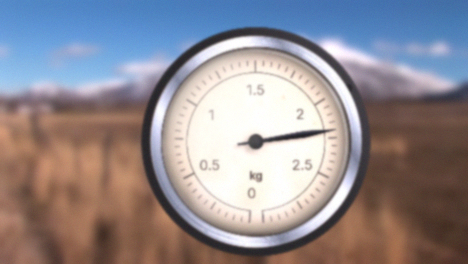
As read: 2.2
